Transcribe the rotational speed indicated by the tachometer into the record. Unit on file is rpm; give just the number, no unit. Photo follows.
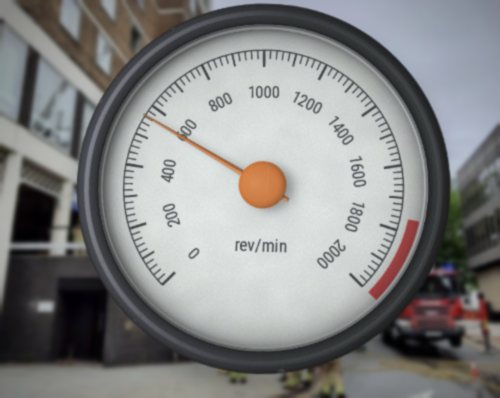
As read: 560
